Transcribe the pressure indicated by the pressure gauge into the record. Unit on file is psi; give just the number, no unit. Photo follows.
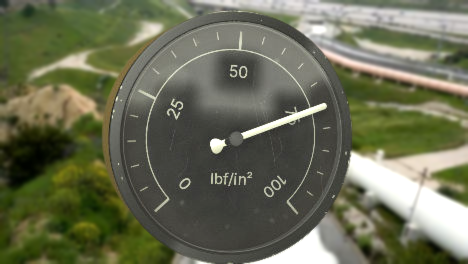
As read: 75
